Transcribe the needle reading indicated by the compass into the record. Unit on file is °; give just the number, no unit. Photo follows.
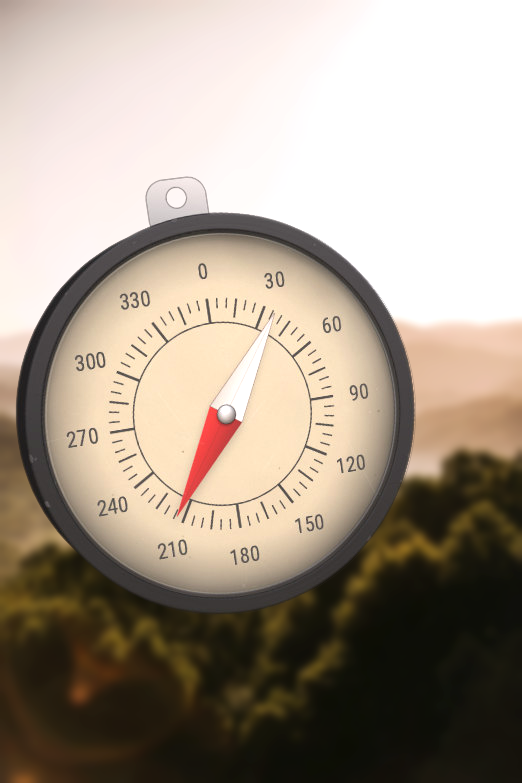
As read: 215
